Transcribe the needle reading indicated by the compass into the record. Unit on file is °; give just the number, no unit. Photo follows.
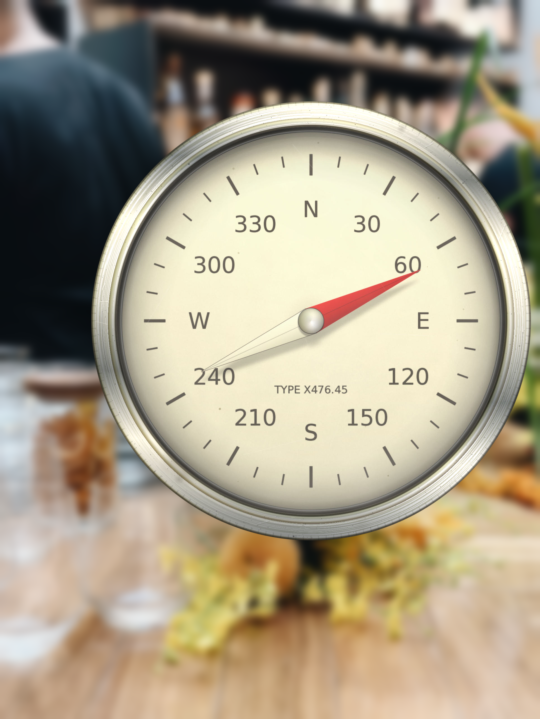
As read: 65
